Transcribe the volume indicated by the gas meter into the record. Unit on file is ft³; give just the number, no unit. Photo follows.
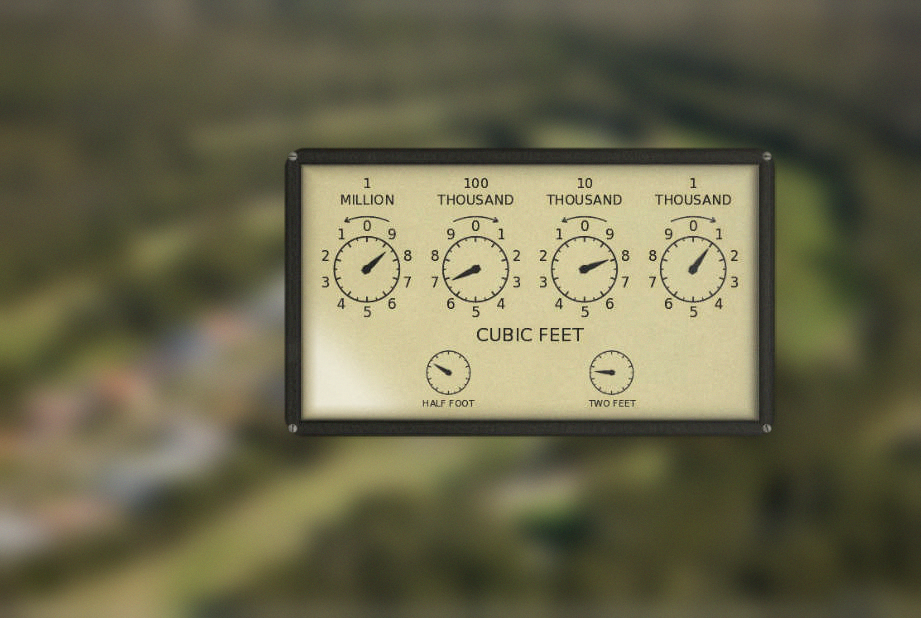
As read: 868100
